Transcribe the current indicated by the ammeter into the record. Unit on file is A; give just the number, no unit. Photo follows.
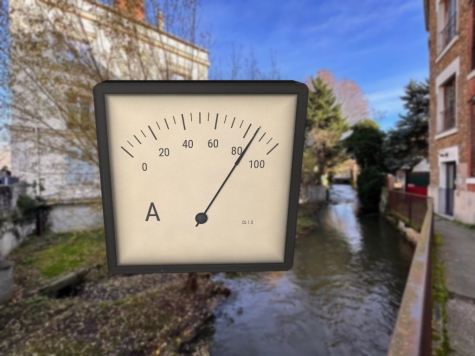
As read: 85
